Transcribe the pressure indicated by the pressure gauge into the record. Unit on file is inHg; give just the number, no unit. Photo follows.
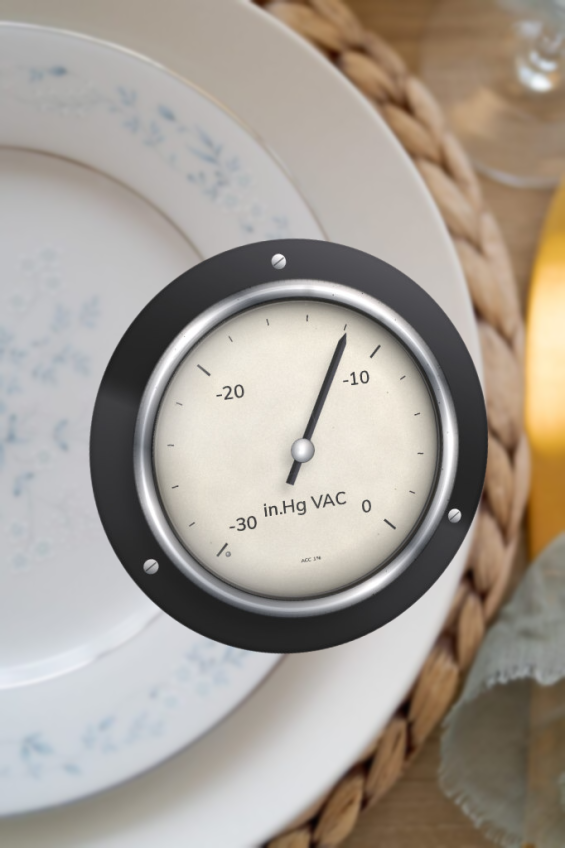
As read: -12
